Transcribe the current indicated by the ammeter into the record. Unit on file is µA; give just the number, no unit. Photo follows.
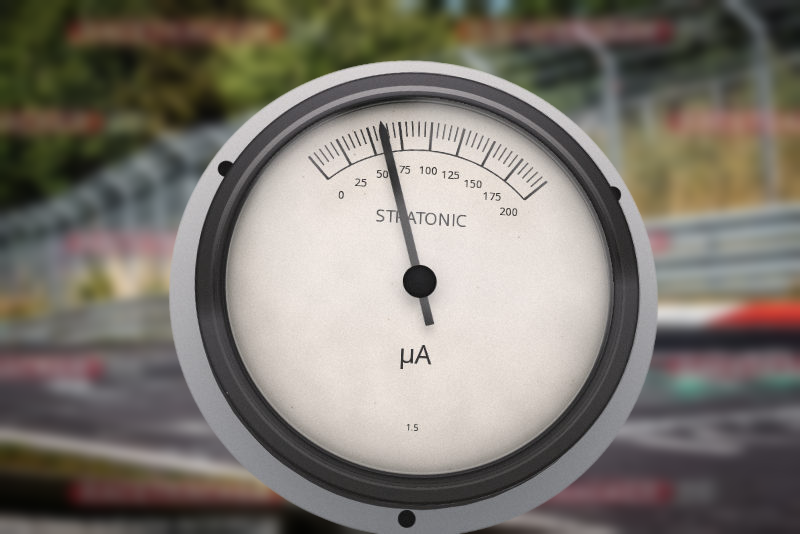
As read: 60
